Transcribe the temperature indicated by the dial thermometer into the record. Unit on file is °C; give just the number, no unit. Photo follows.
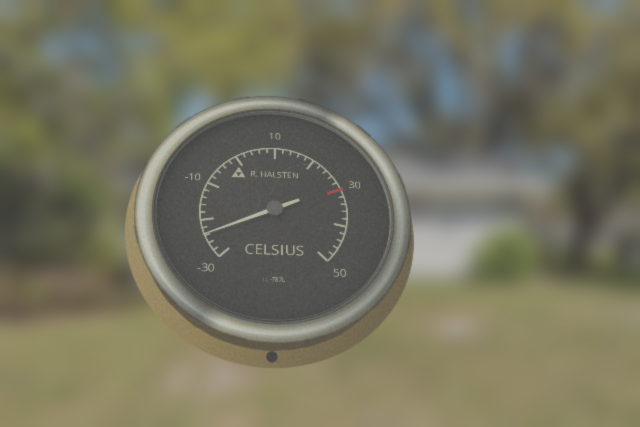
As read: -24
